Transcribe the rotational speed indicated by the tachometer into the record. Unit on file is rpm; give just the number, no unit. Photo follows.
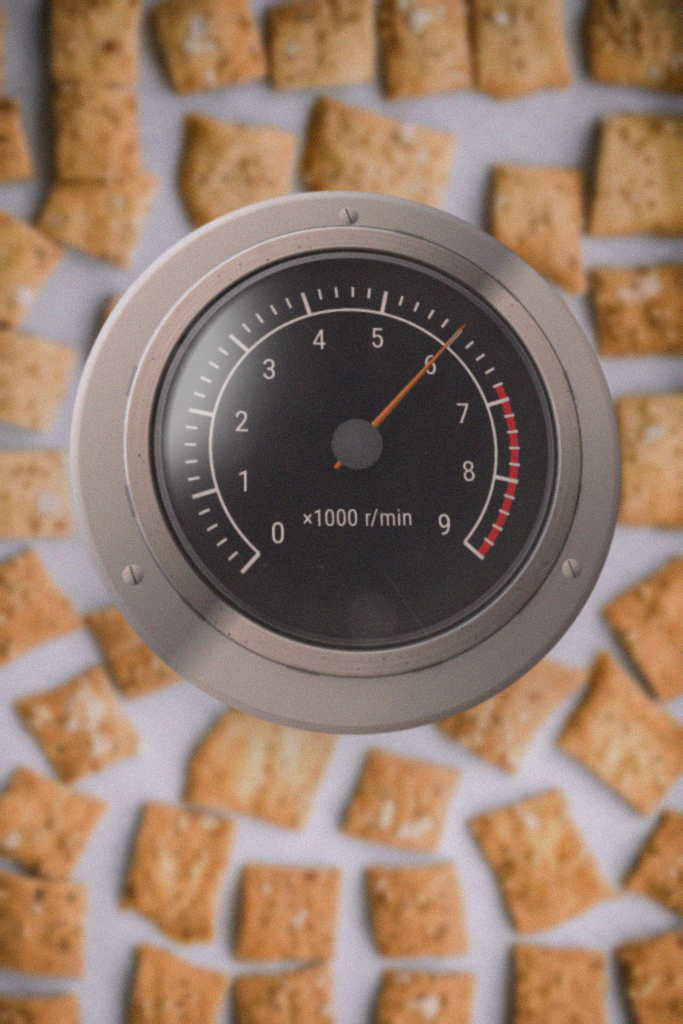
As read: 6000
